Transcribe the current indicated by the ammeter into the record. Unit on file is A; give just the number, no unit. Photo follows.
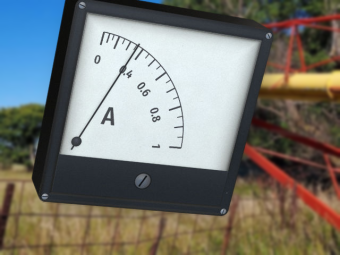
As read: 0.35
